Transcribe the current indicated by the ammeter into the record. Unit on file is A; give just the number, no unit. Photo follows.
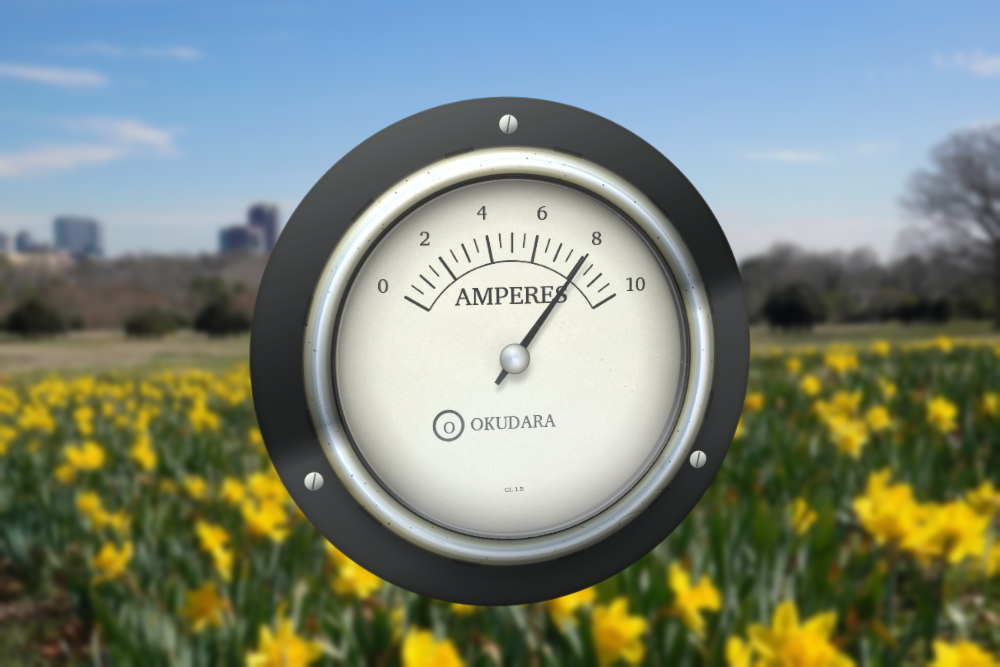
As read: 8
